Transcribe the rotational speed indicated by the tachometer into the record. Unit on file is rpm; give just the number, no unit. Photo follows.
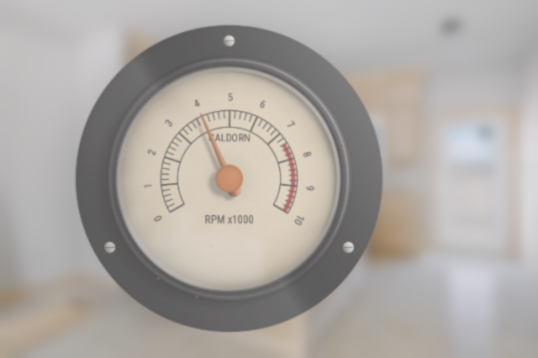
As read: 4000
